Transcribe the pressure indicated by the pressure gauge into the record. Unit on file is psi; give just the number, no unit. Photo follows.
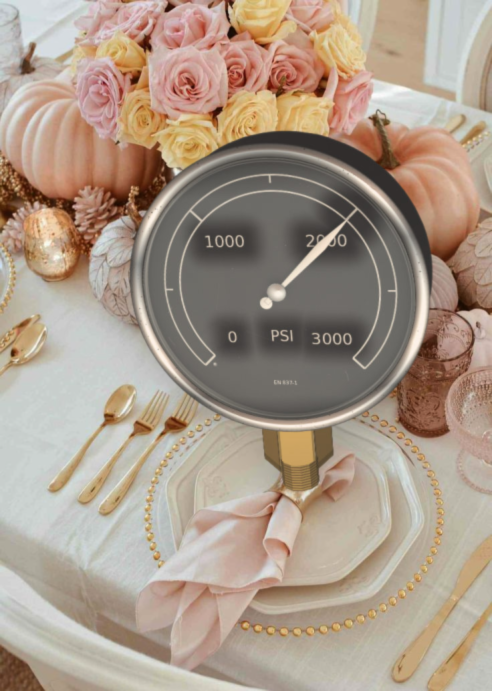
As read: 2000
